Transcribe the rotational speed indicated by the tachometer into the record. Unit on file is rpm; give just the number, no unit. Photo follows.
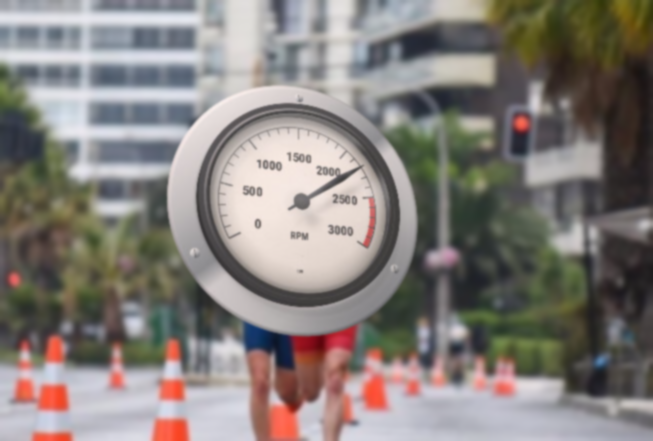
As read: 2200
